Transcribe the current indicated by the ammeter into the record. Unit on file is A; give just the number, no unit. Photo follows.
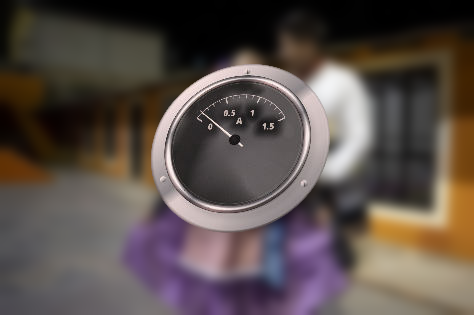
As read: 0.1
